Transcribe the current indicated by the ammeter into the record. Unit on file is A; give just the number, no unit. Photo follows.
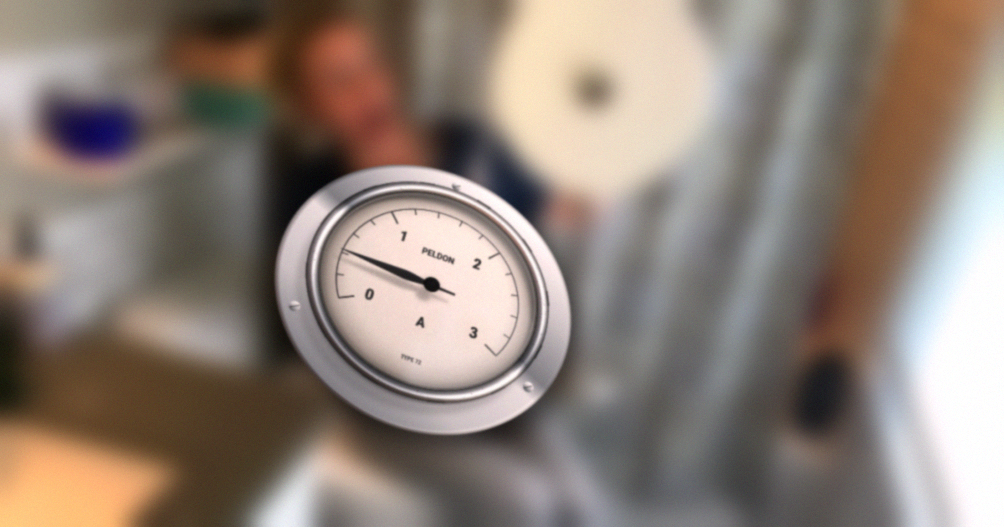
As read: 0.4
